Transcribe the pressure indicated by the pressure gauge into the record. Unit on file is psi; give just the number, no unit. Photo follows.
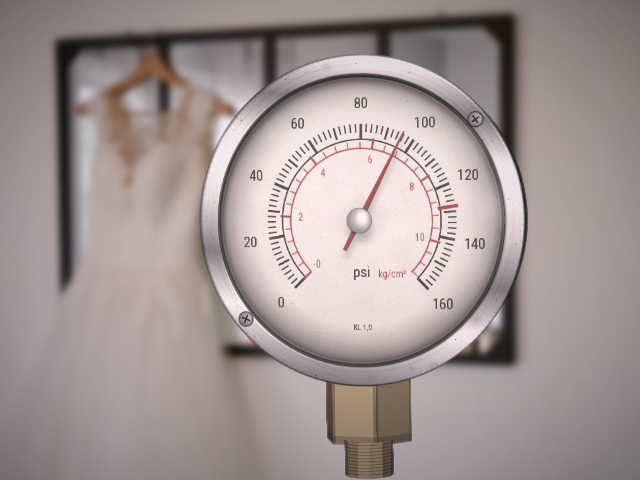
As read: 96
